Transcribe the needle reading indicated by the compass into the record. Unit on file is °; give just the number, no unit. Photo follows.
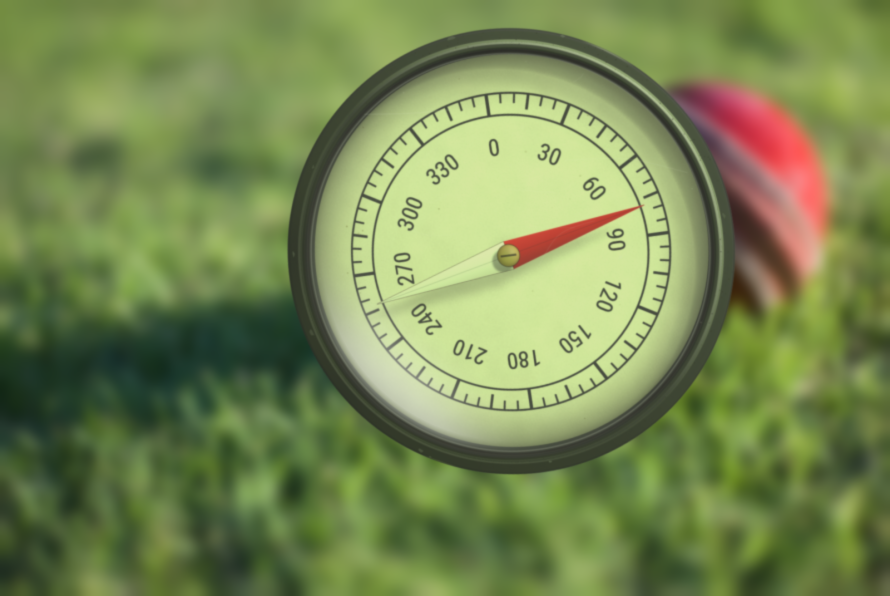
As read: 77.5
